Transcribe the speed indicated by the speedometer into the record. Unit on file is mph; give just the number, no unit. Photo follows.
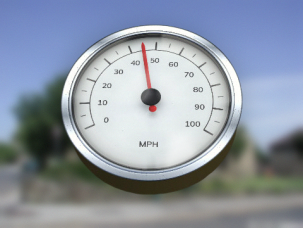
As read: 45
